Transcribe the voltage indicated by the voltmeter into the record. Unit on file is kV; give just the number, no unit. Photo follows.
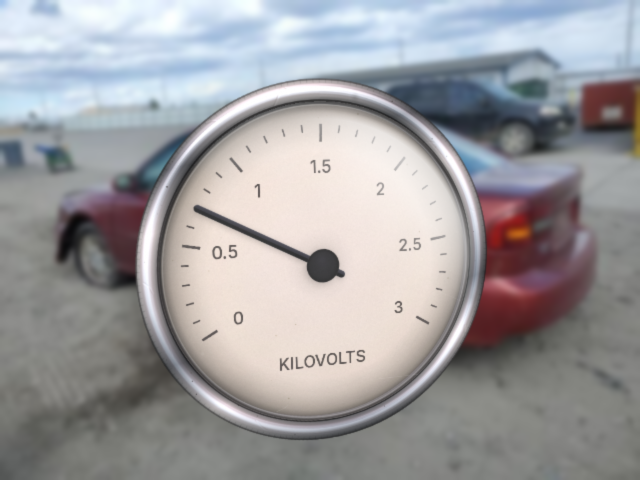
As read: 0.7
